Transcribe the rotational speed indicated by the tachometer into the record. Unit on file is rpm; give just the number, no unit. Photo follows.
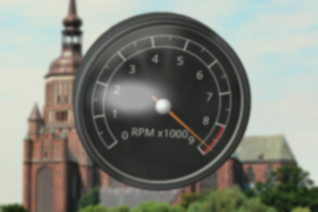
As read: 8750
